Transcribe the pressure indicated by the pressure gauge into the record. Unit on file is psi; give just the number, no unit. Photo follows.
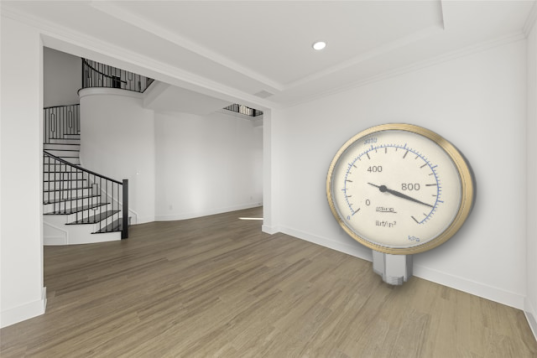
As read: 900
